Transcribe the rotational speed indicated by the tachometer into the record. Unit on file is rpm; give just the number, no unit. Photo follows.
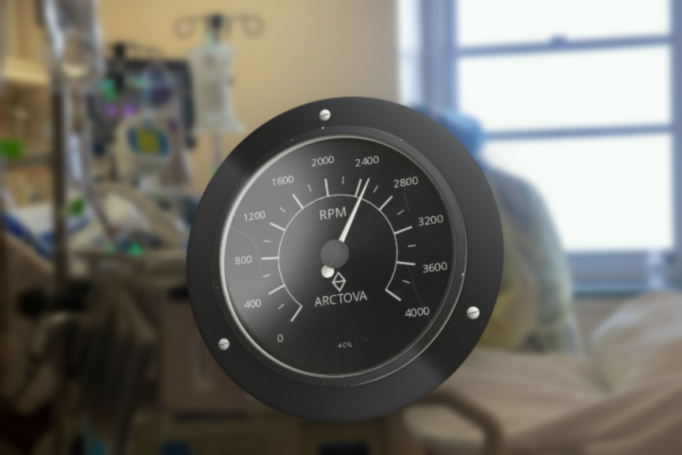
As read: 2500
